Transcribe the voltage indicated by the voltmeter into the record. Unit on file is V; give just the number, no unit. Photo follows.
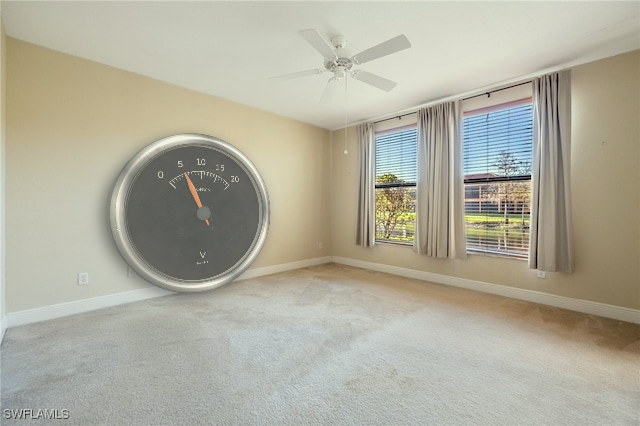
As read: 5
